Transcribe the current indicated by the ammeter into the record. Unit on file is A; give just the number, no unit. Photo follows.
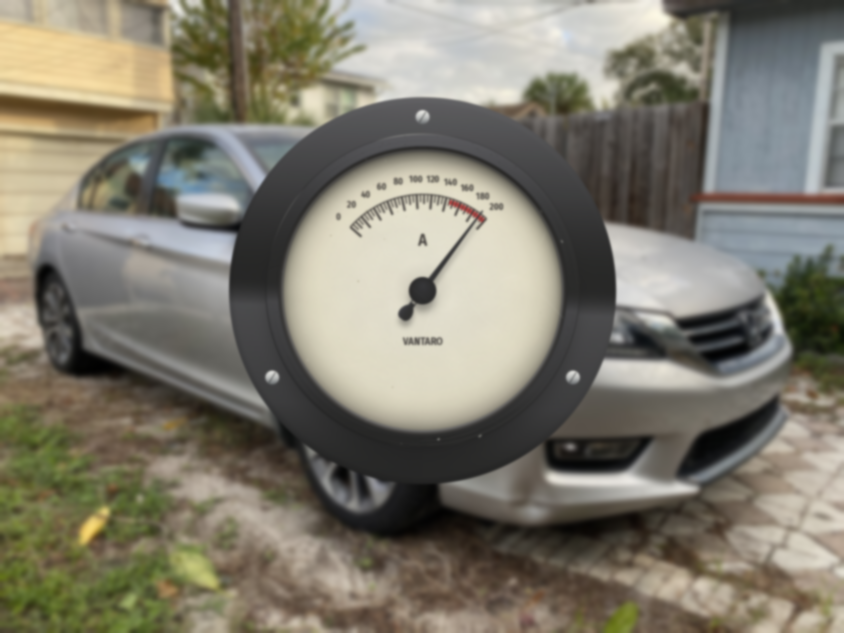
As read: 190
